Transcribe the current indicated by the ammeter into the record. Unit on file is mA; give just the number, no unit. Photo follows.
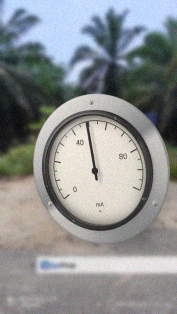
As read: 50
